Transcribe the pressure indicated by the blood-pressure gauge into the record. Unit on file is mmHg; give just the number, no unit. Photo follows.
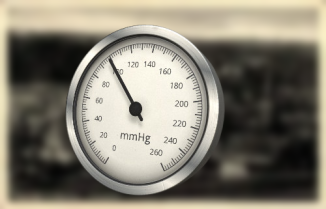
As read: 100
